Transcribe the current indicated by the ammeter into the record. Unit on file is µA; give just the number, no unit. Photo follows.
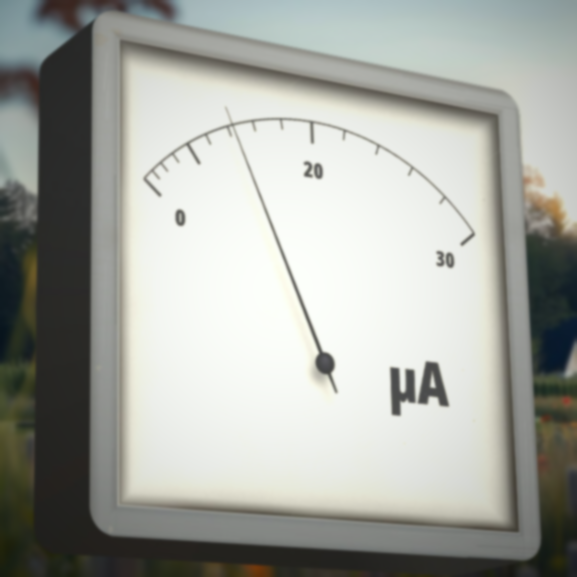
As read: 14
